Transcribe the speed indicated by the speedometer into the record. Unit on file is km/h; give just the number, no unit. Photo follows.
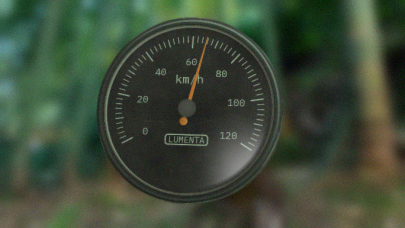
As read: 66
